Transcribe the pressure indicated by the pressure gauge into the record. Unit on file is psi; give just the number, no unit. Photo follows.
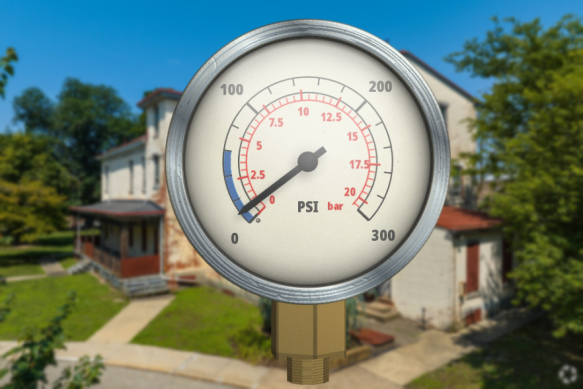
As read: 10
